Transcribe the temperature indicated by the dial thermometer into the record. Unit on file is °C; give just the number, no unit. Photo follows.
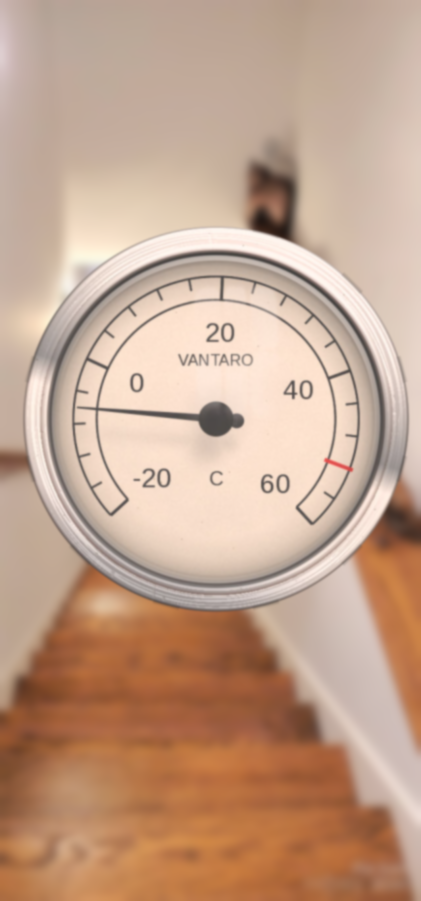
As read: -6
